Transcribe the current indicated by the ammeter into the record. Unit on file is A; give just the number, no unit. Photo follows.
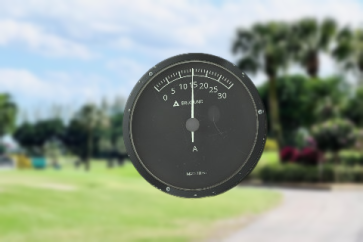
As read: 15
